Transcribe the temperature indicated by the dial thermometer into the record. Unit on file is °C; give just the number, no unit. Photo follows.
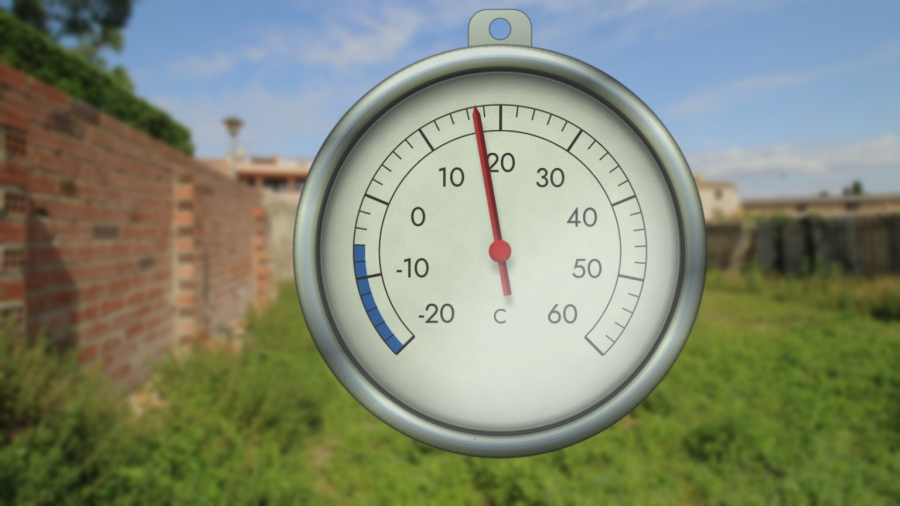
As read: 17
